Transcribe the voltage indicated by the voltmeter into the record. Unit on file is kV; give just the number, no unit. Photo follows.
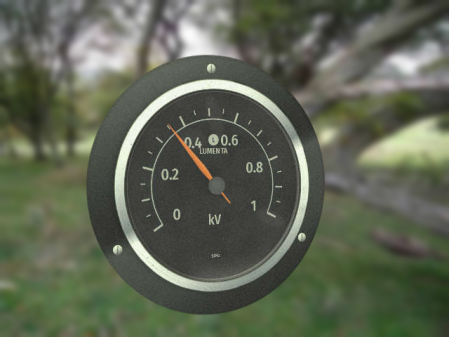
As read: 0.35
